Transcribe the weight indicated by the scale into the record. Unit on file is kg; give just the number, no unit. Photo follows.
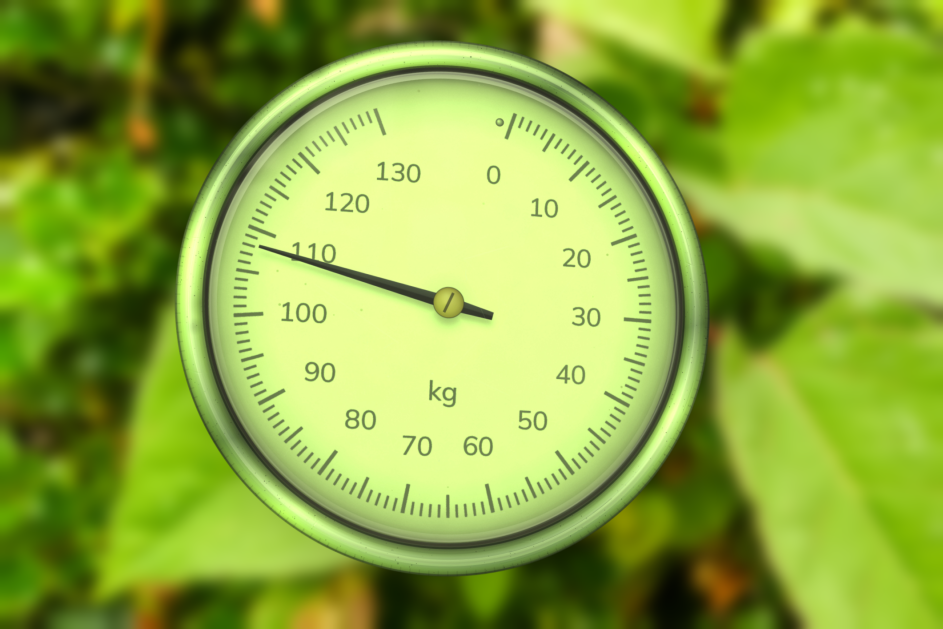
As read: 108
